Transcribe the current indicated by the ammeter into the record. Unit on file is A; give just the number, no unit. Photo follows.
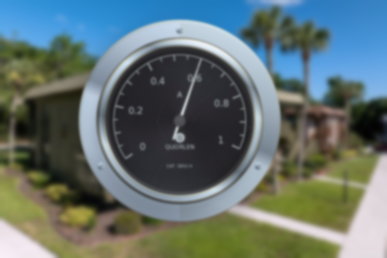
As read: 0.6
